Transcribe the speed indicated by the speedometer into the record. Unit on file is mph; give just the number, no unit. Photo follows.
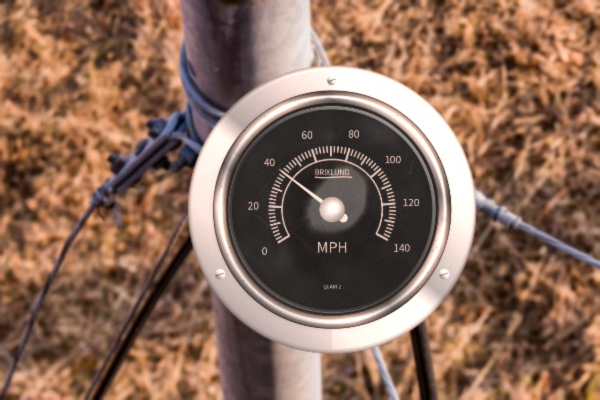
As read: 40
